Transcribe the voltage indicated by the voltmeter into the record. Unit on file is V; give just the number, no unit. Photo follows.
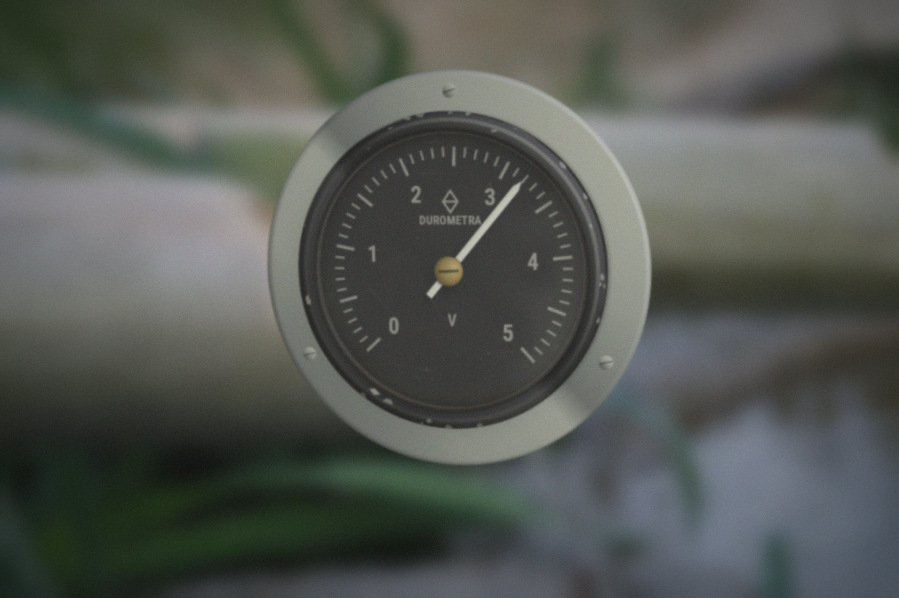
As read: 3.2
